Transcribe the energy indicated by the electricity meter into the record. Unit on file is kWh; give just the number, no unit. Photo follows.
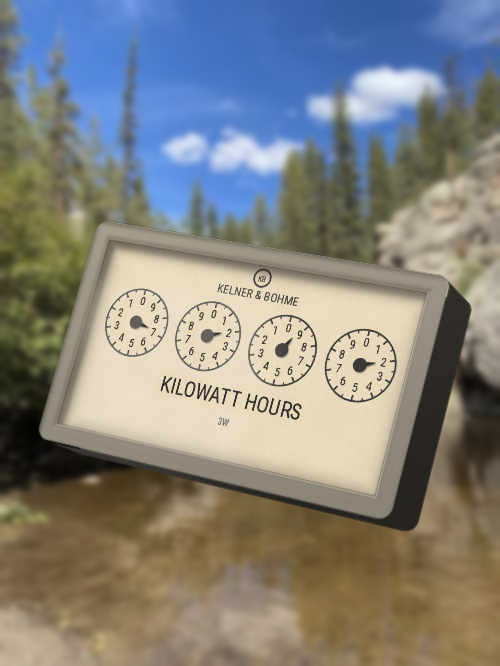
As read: 7192
